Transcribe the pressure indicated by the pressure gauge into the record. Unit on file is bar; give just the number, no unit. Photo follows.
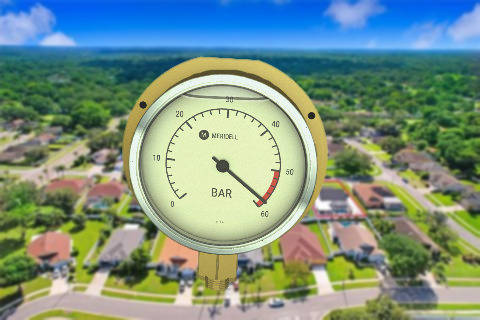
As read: 58
